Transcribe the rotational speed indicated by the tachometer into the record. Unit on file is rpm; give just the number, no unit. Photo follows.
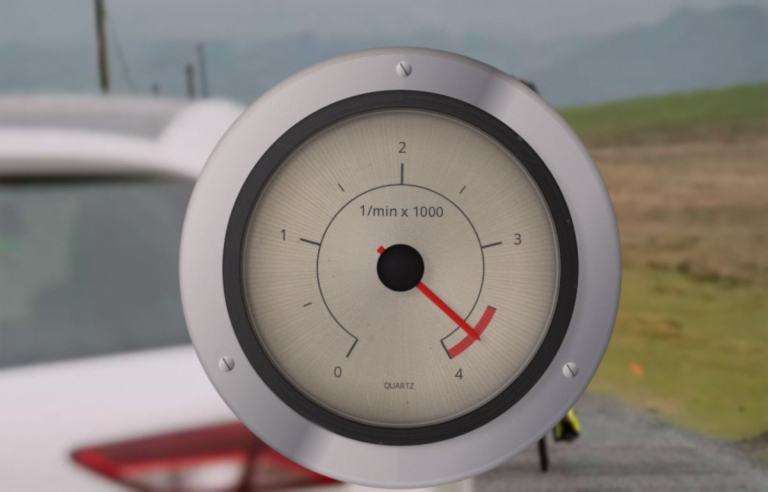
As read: 3750
